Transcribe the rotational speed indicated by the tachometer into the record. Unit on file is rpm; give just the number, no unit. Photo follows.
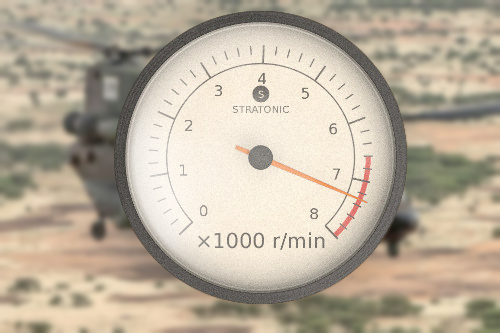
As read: 7300
